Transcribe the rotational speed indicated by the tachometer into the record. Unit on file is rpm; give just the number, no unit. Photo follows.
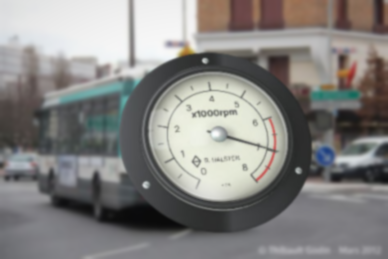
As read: 7000
